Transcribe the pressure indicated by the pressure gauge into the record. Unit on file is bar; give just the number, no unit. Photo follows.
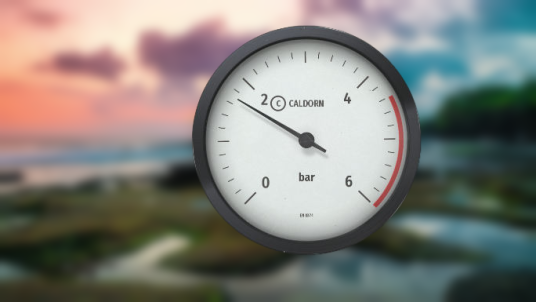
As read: 1.7
